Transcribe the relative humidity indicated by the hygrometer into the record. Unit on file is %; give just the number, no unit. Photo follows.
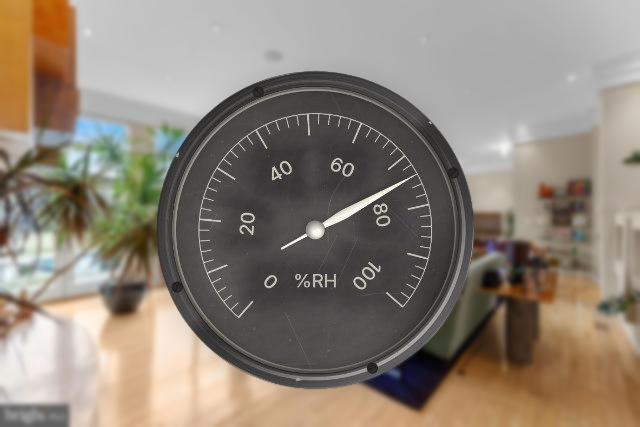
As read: 74
